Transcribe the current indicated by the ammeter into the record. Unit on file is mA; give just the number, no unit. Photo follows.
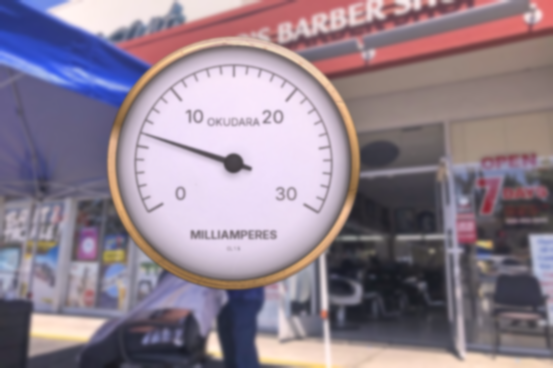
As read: 6
